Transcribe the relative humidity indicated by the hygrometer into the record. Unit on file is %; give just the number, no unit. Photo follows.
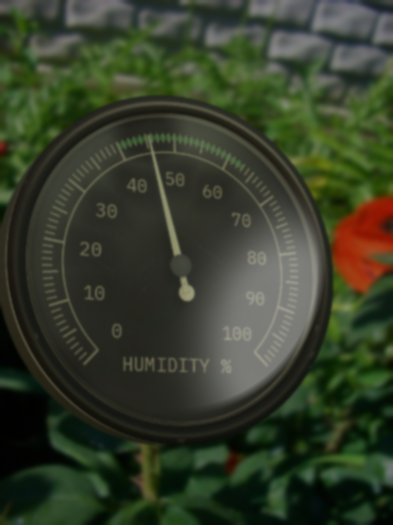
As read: 45
